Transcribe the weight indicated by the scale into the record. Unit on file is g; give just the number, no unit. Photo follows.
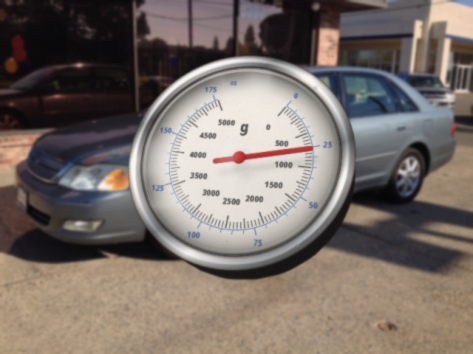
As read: 750
